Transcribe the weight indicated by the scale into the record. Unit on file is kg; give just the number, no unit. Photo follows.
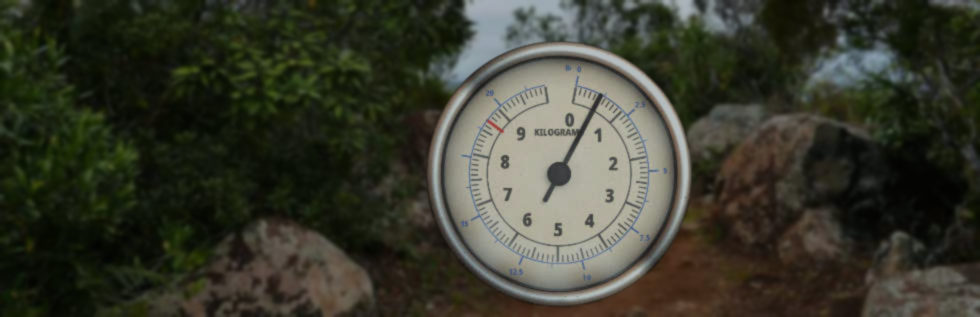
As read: 0.5
